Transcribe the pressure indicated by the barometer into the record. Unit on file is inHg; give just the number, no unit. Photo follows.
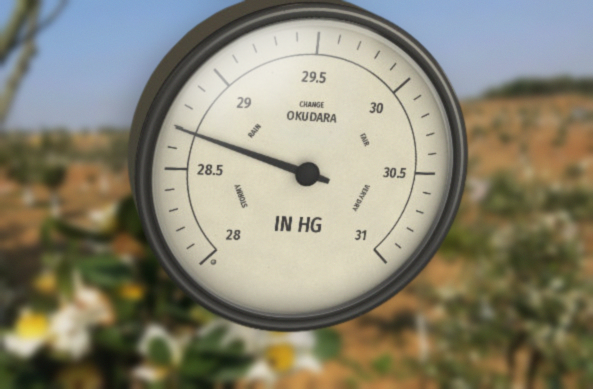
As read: 28.7
